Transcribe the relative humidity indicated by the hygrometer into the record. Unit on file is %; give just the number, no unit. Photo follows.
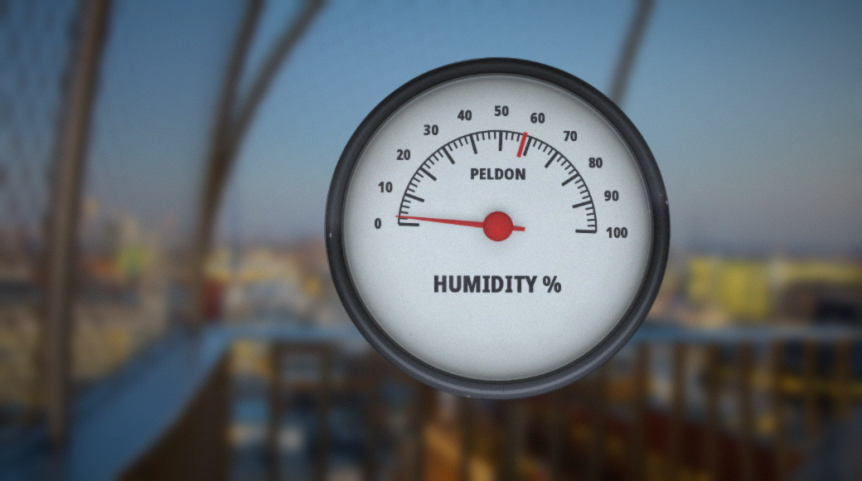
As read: 2
